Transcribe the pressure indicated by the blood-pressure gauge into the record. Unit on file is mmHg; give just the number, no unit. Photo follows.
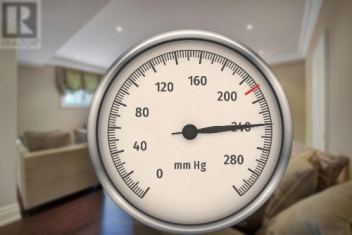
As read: 240
